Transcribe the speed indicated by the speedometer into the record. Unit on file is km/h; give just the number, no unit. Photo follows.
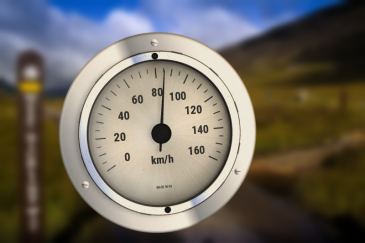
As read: 85
